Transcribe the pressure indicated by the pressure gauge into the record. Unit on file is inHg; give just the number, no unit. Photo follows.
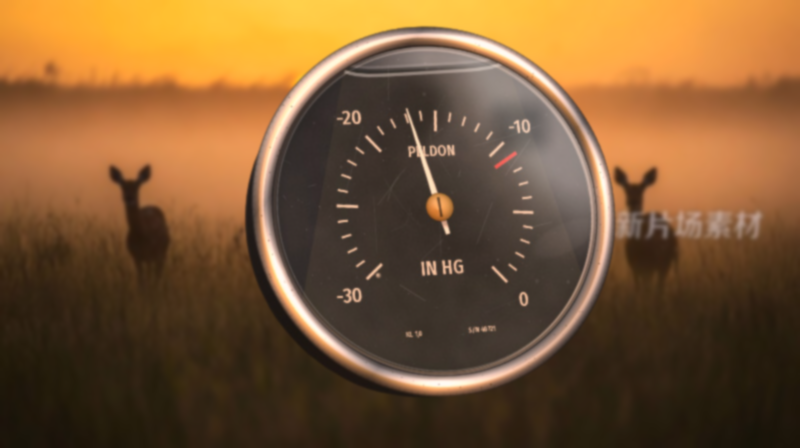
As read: -17
